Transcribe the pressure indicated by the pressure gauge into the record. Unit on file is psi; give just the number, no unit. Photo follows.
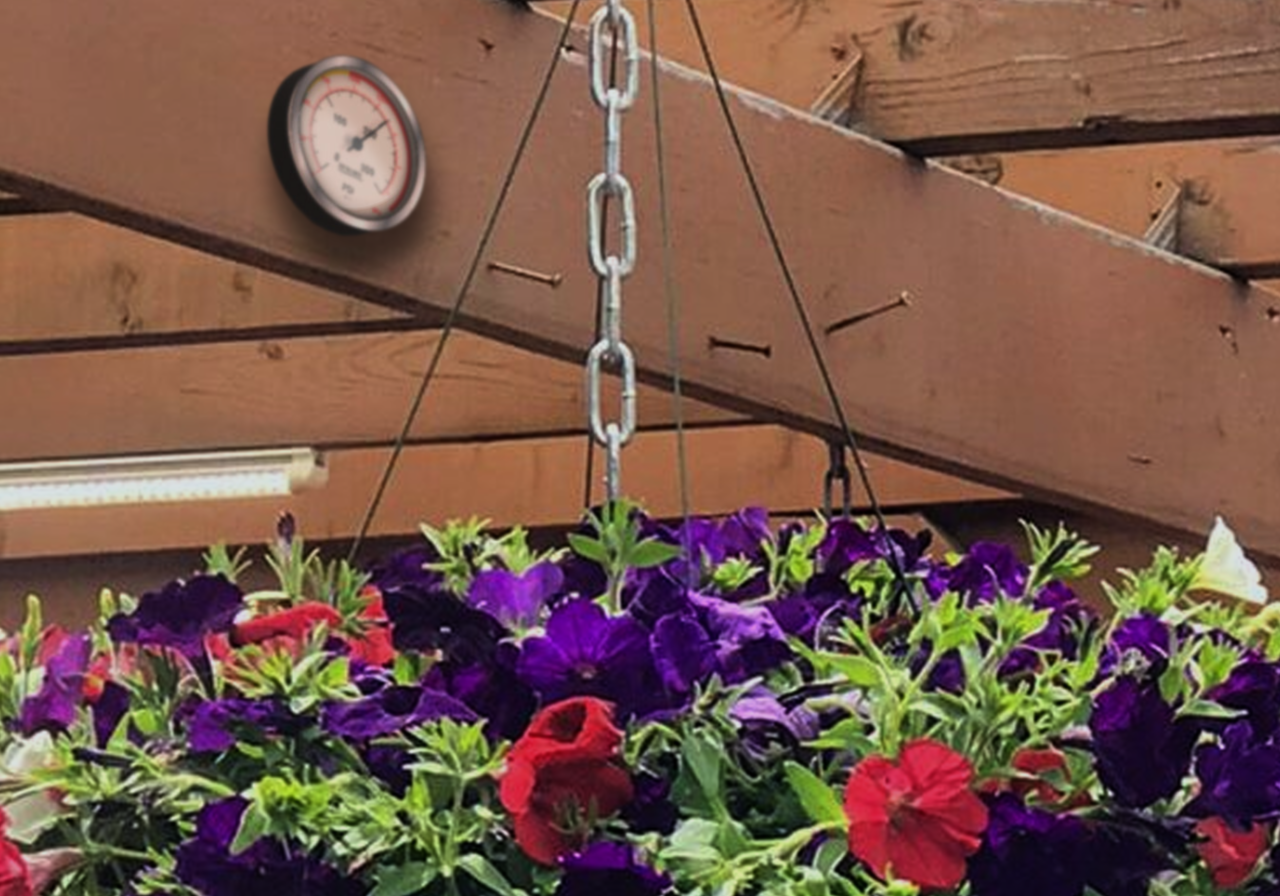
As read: 200
